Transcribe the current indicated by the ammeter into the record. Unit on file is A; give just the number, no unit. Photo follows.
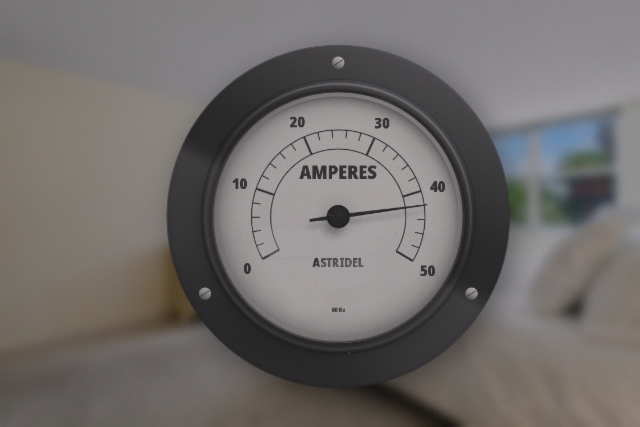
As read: 42
